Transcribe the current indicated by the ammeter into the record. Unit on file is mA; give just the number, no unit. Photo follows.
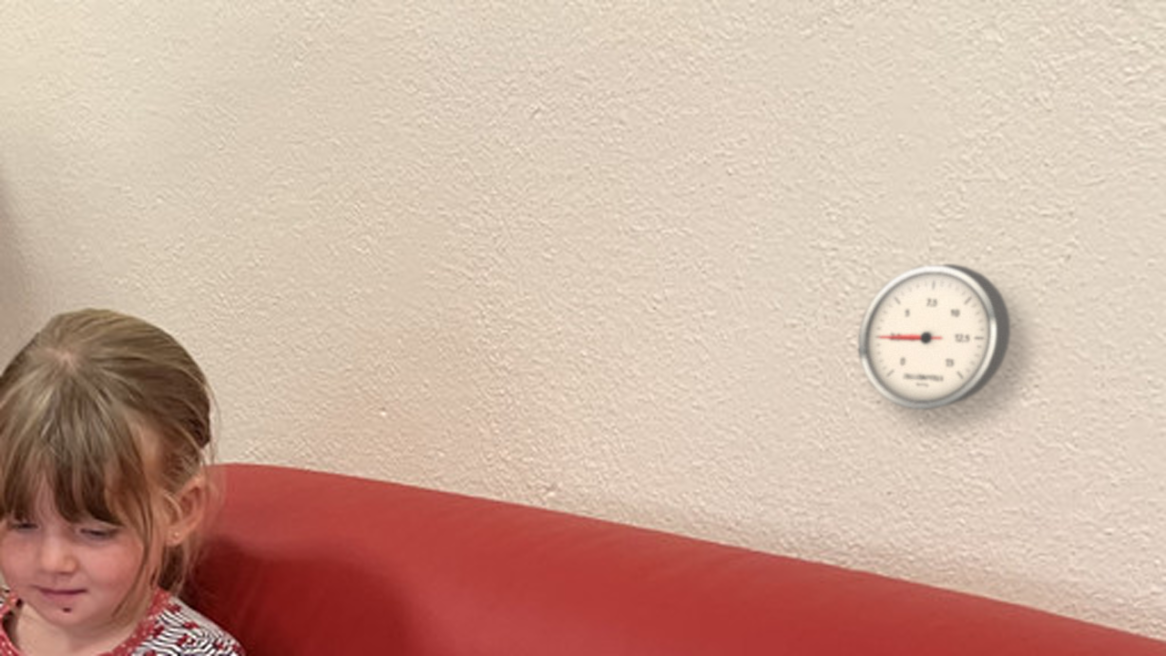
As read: 2.5
